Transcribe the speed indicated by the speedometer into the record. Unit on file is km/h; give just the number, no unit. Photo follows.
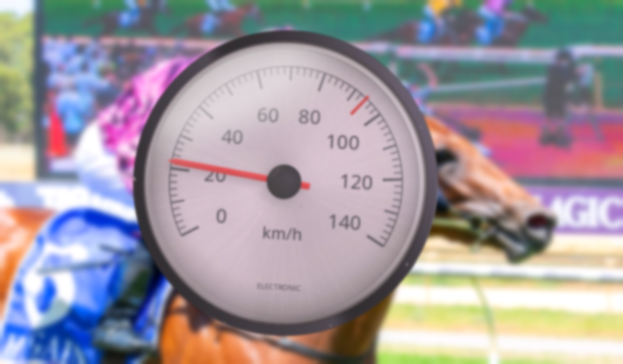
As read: 22
